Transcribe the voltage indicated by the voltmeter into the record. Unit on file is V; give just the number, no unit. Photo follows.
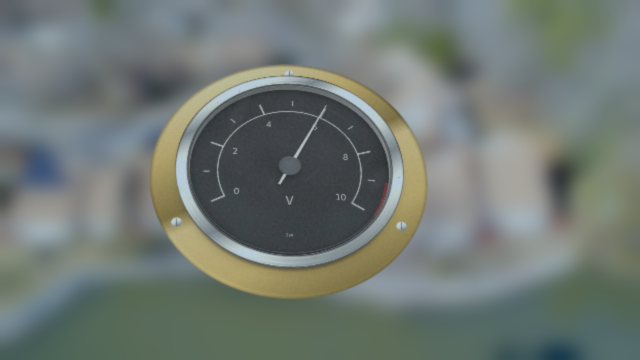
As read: 6
